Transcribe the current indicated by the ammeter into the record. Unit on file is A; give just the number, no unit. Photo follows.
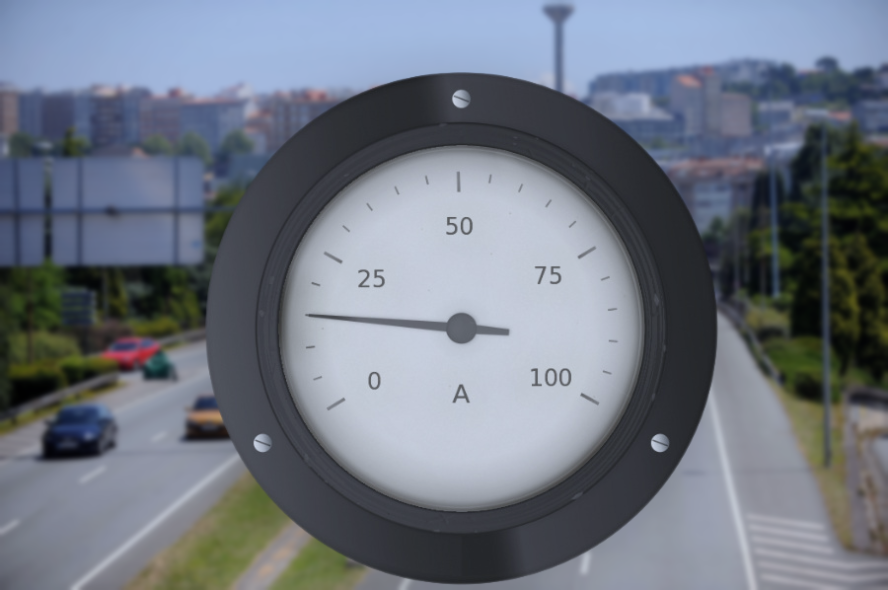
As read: 15
